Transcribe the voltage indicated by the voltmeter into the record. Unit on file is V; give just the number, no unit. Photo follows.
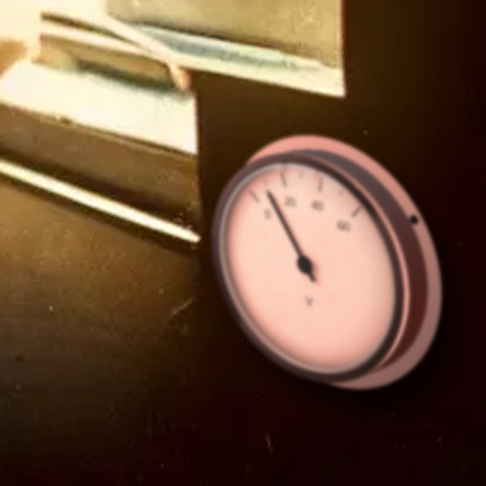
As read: 10
